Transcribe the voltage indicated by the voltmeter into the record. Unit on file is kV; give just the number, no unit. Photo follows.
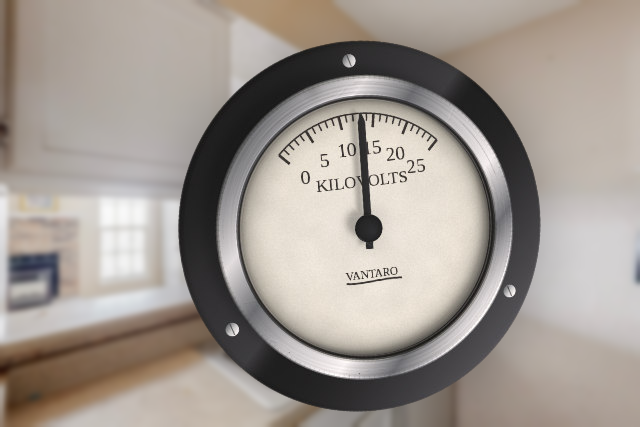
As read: 13
